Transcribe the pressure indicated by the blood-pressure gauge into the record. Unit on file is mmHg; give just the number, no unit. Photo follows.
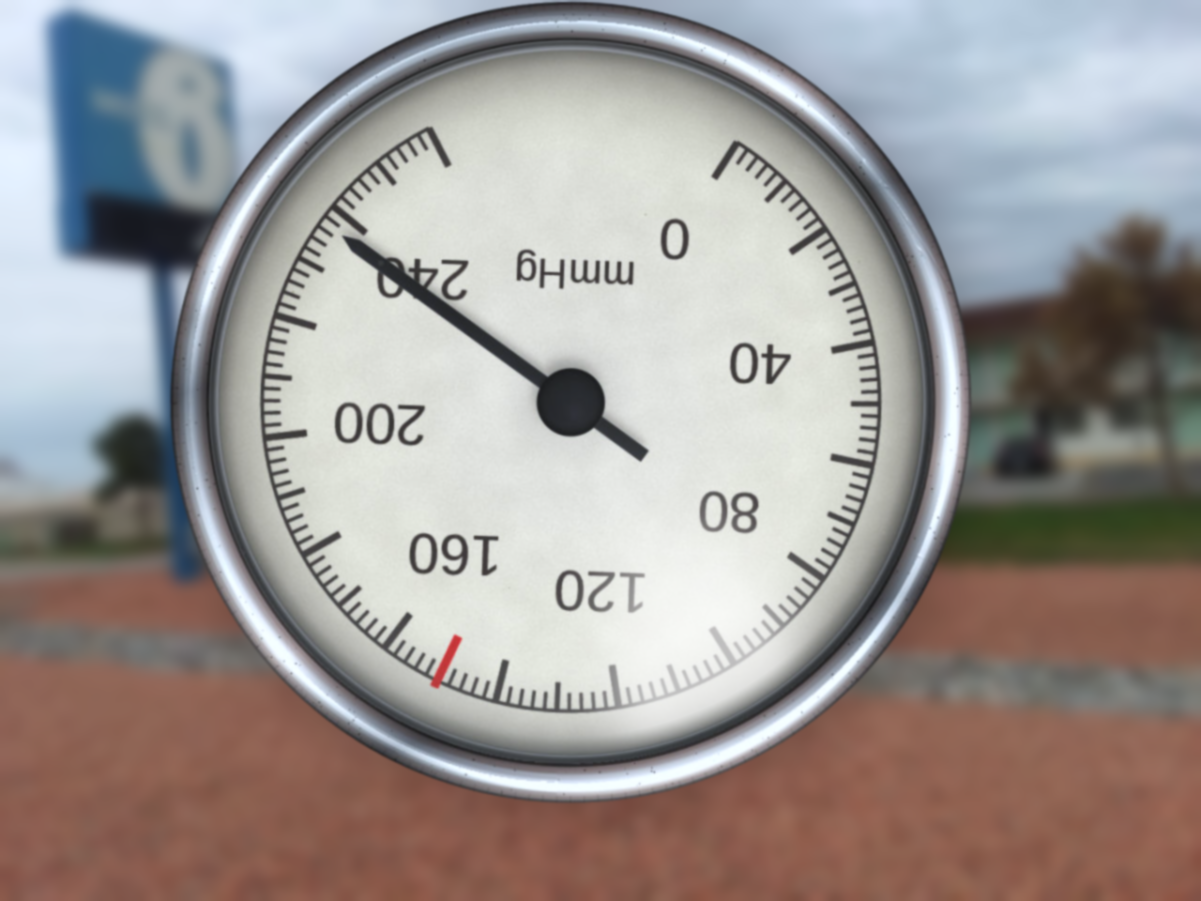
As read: 237
